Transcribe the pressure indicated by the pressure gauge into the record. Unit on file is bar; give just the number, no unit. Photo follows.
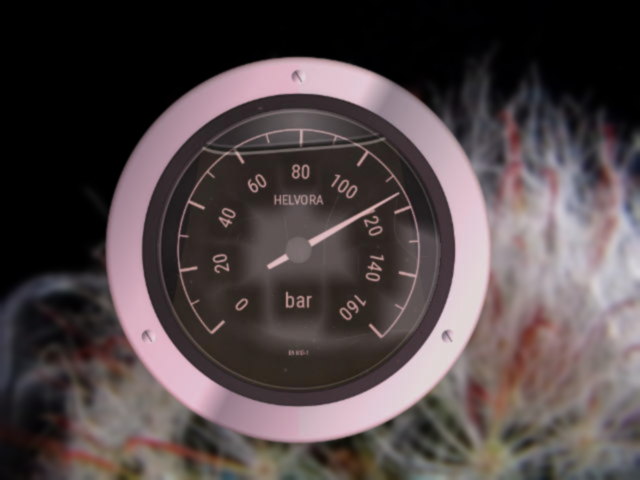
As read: 115
